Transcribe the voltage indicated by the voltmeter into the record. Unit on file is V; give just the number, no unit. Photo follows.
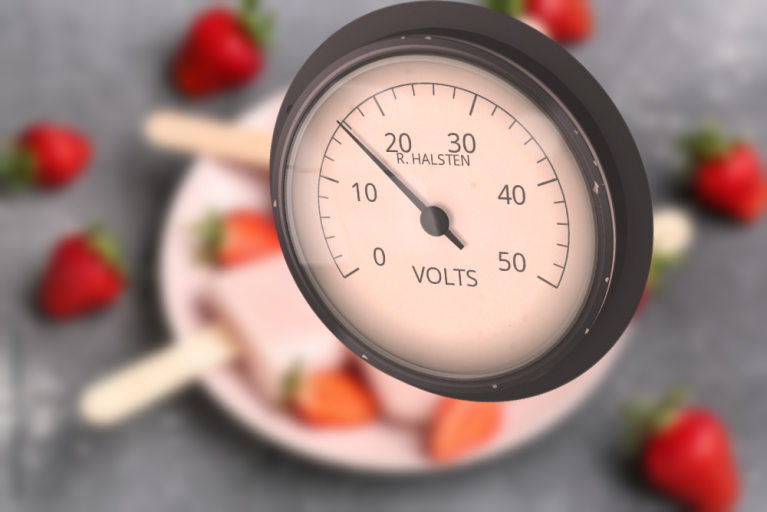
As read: 16
